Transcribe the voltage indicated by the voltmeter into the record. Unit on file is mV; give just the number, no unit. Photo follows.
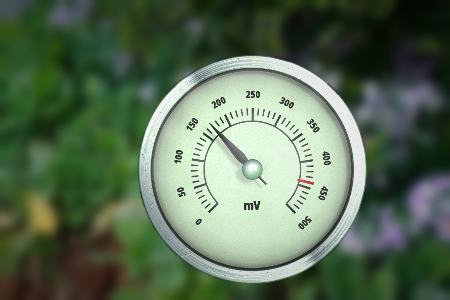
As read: 170
